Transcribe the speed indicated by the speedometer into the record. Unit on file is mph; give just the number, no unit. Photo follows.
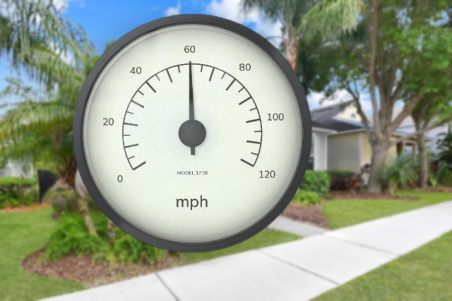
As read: 60
